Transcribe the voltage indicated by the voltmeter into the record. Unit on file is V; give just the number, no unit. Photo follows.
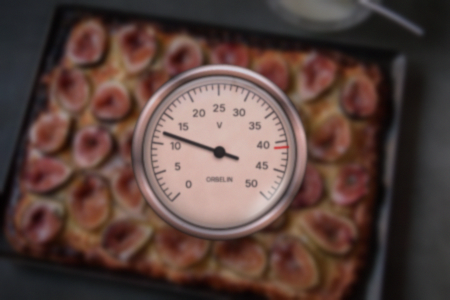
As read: 12
